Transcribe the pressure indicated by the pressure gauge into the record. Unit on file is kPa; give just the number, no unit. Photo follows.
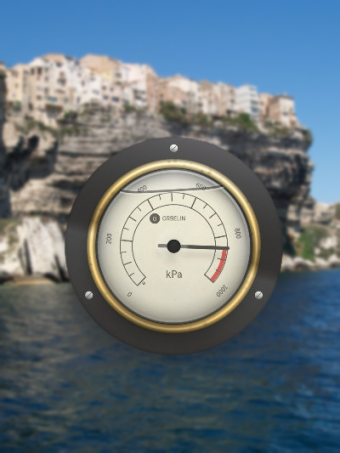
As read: 850
